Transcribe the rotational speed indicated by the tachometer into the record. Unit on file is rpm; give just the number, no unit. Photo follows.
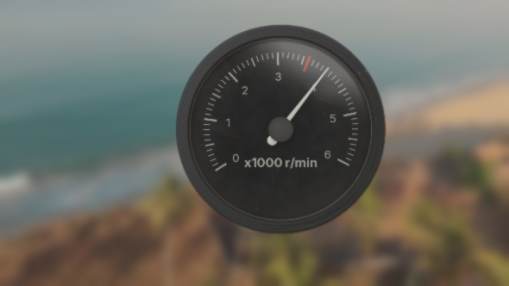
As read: 4000
